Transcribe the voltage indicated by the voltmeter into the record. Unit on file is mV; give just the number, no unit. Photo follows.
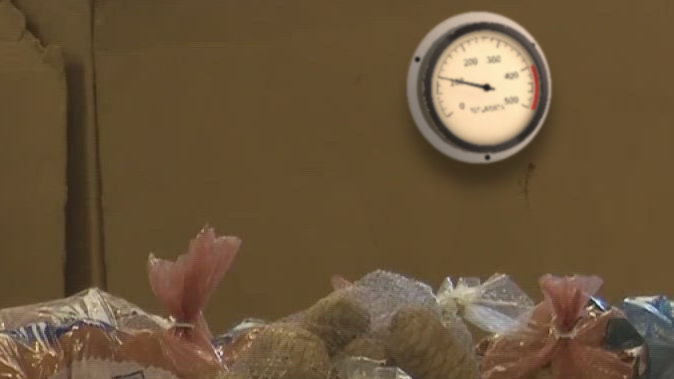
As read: 100
